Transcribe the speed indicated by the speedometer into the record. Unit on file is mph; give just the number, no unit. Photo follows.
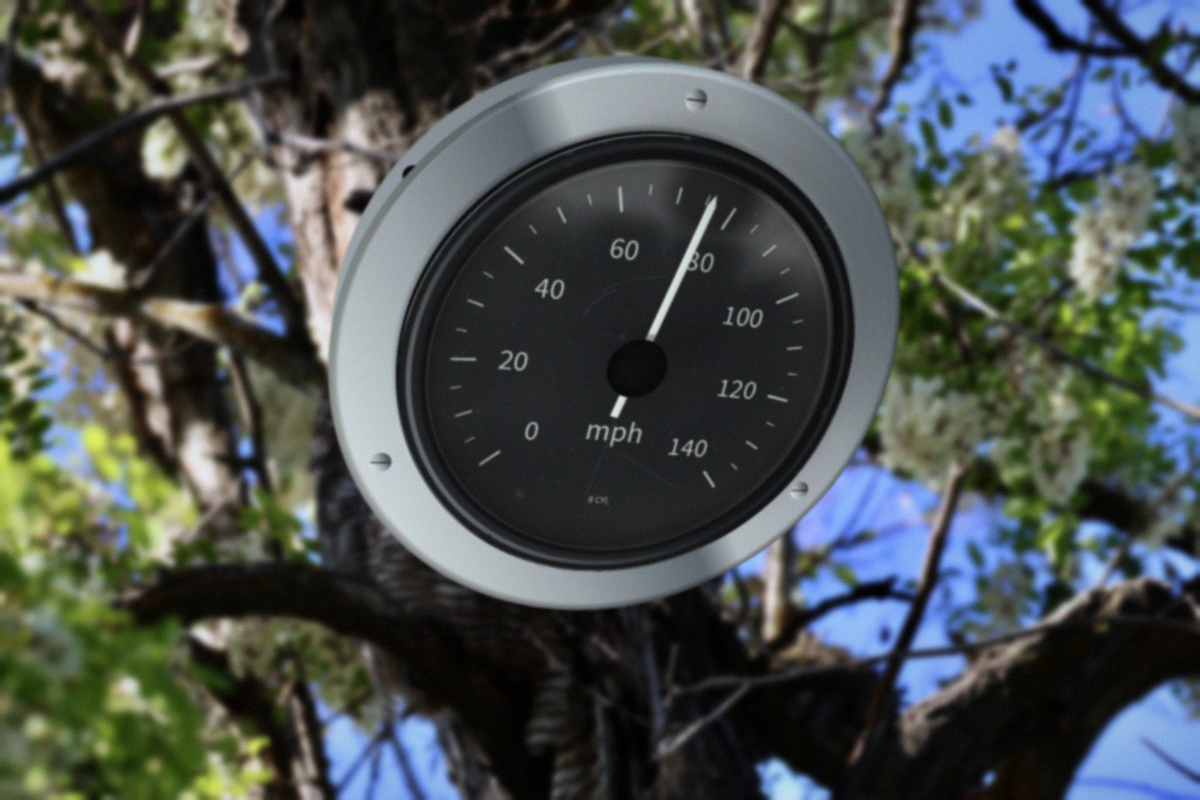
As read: 75
